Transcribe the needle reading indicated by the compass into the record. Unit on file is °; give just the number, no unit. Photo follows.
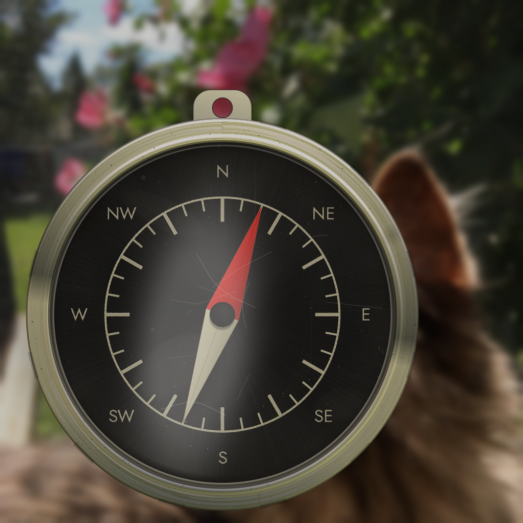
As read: 20
